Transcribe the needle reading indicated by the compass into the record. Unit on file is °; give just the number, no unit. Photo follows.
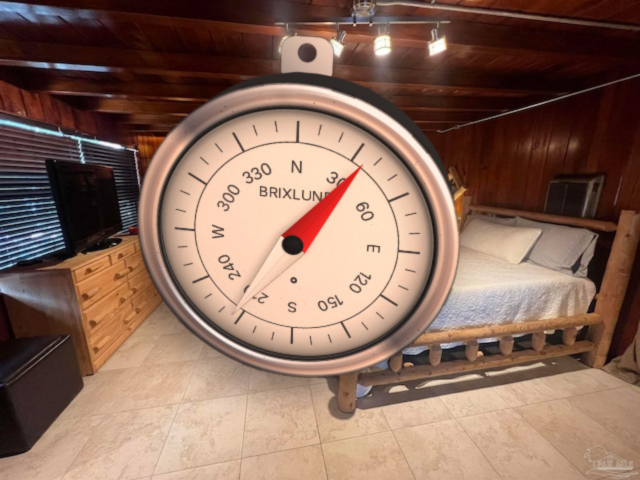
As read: 35
